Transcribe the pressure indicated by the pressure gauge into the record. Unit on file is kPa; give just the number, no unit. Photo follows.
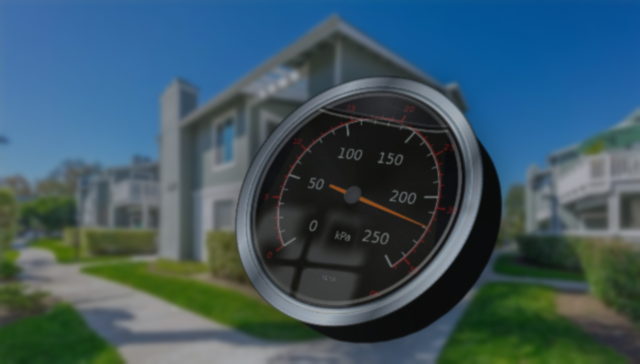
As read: 220
